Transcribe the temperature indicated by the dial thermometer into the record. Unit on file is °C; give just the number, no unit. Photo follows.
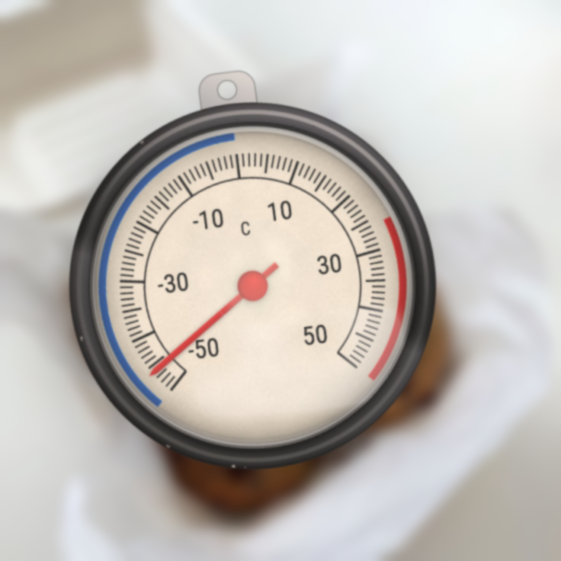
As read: -46
